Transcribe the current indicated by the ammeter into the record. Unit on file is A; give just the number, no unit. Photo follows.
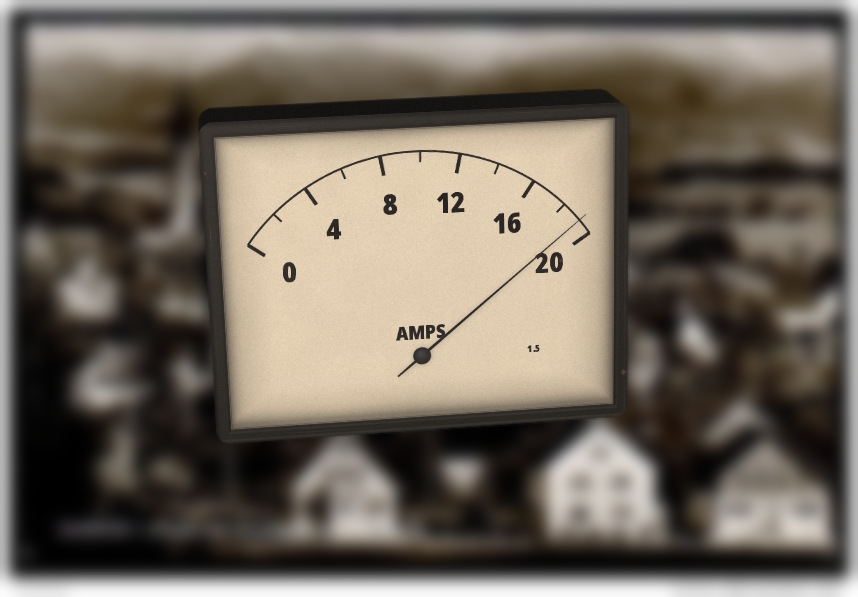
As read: 19
